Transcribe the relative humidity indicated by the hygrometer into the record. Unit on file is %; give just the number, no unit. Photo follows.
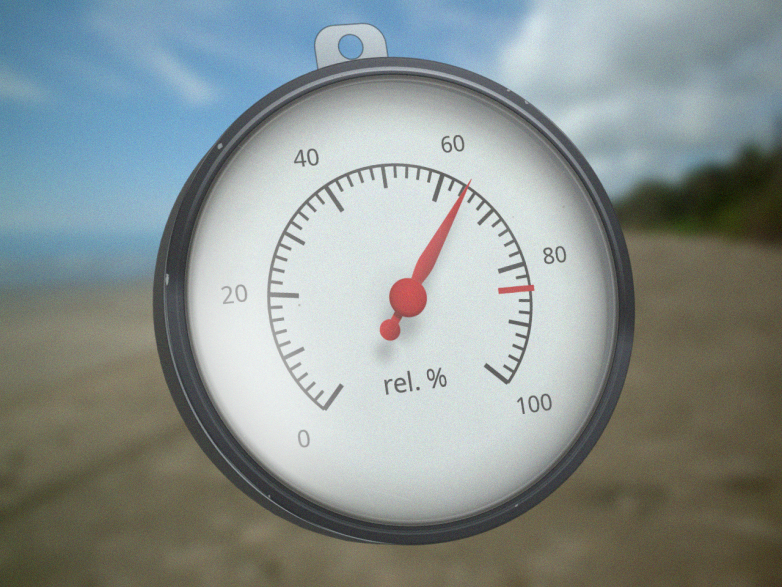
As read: 64
